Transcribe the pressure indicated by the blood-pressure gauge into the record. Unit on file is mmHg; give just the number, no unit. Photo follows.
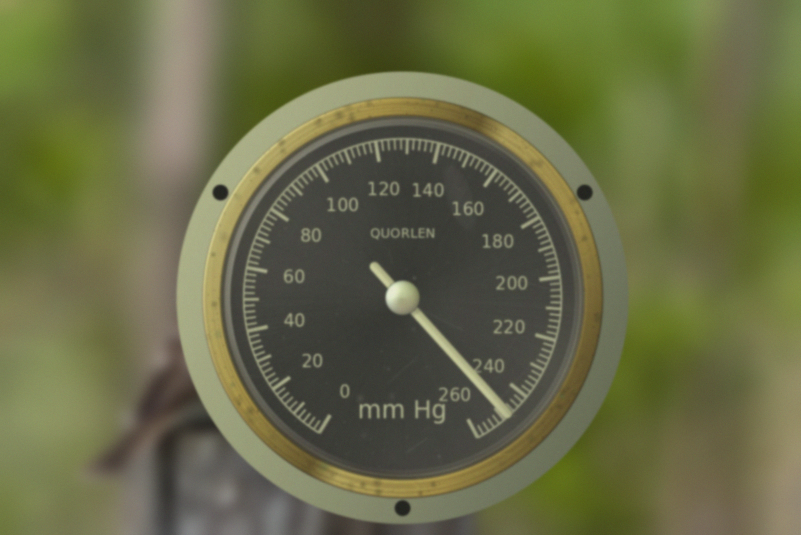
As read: 248
